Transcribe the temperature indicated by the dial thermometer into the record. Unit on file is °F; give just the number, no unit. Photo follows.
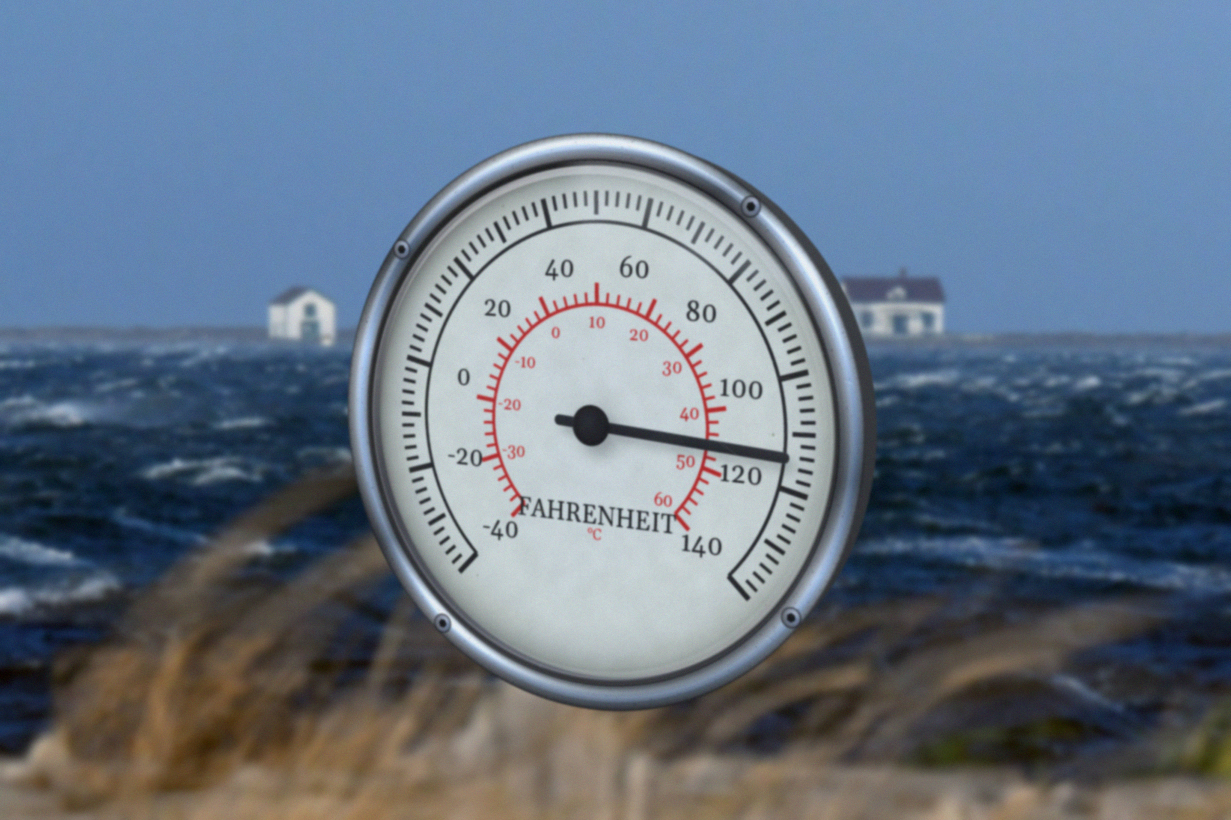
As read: 114
